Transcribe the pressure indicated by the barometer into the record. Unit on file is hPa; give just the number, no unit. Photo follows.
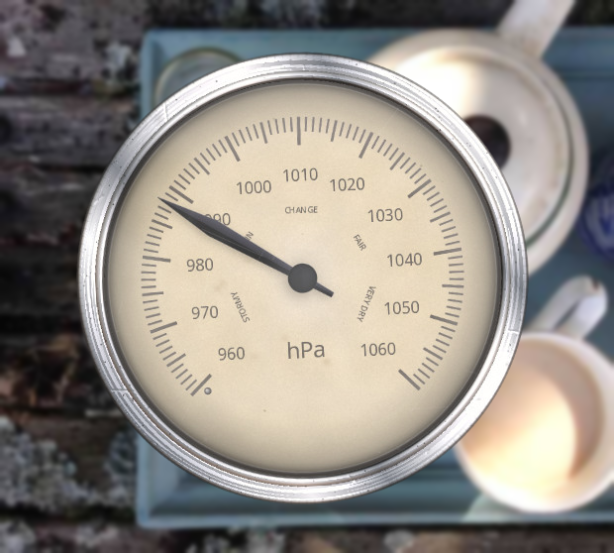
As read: 988
